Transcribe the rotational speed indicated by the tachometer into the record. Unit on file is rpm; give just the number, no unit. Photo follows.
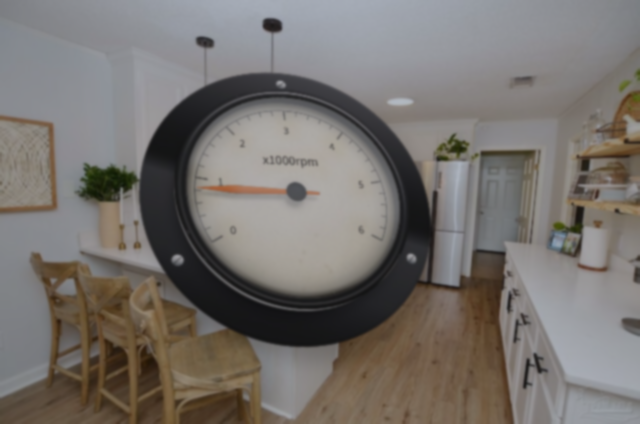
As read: 800
